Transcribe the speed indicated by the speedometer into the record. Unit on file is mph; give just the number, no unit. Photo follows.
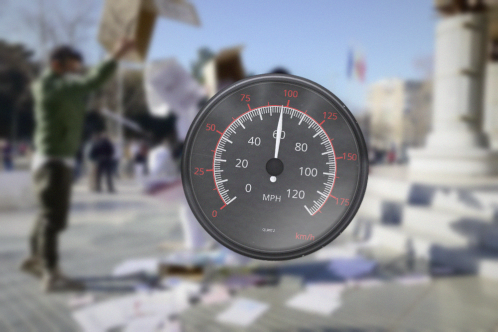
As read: 60
